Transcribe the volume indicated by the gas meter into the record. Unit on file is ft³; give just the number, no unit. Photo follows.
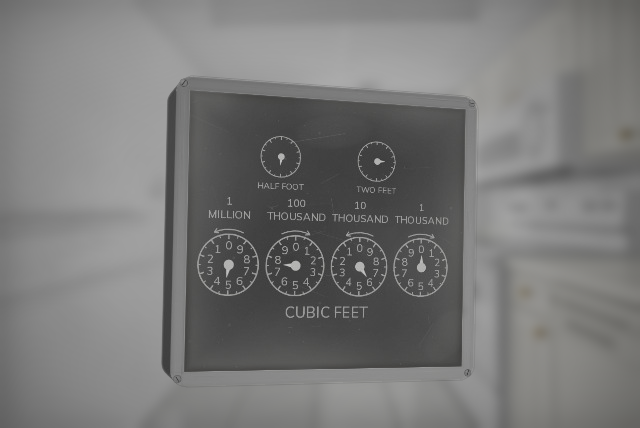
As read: 476000
